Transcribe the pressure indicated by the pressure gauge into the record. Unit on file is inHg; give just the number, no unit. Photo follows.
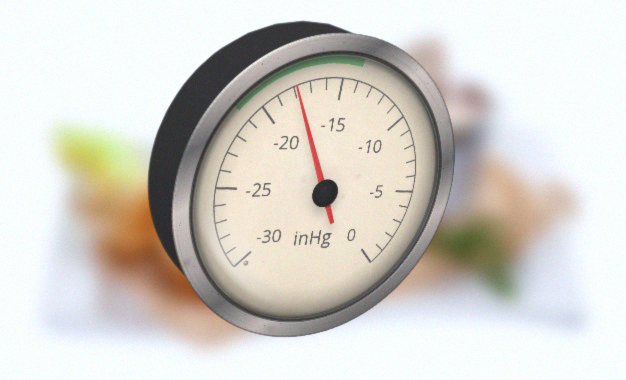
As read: -18
